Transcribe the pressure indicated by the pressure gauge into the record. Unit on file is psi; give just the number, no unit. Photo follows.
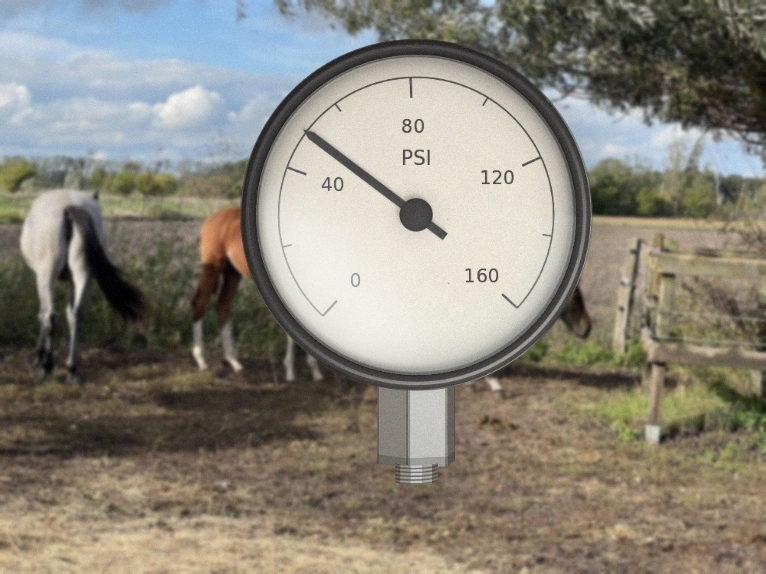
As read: 50
